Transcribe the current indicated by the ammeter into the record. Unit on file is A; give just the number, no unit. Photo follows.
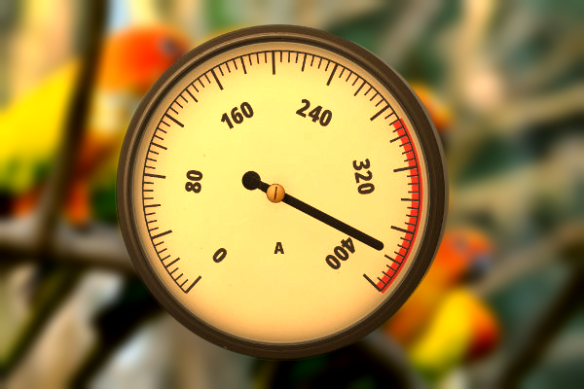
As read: 375
